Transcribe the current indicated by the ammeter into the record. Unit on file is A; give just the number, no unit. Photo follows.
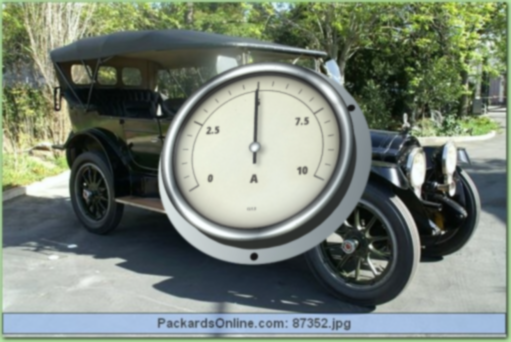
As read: 5
